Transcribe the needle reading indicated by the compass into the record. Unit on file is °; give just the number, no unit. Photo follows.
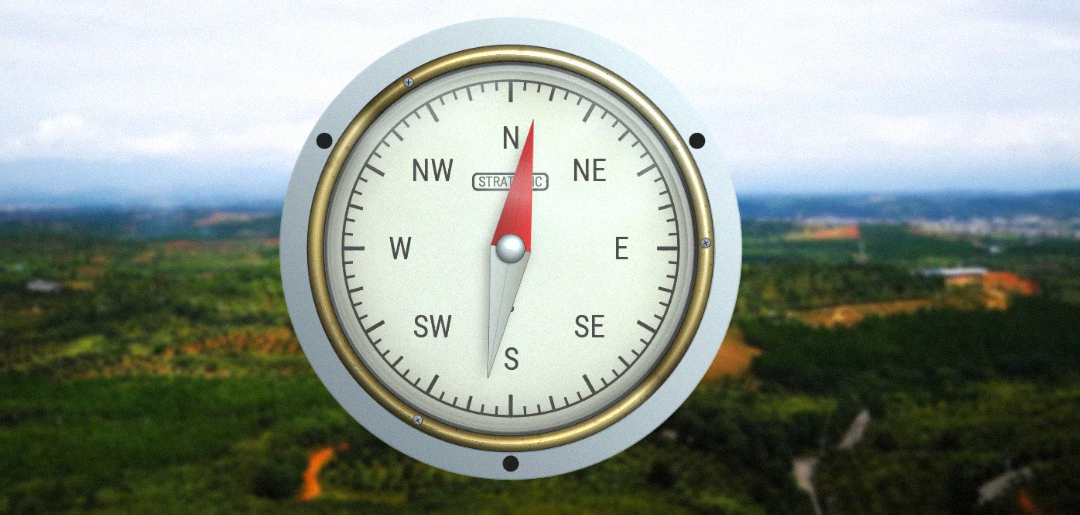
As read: 10
